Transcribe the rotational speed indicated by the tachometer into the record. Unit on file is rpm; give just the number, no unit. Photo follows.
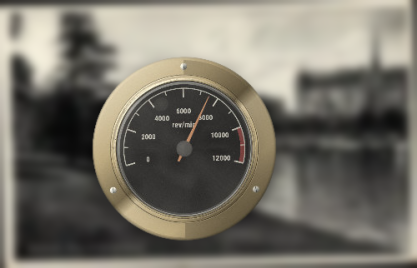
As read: 7500
